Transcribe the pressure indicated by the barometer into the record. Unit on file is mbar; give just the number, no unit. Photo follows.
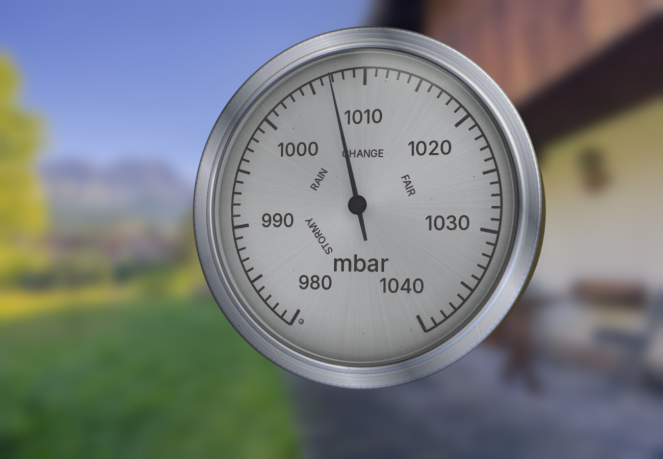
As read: 1007
